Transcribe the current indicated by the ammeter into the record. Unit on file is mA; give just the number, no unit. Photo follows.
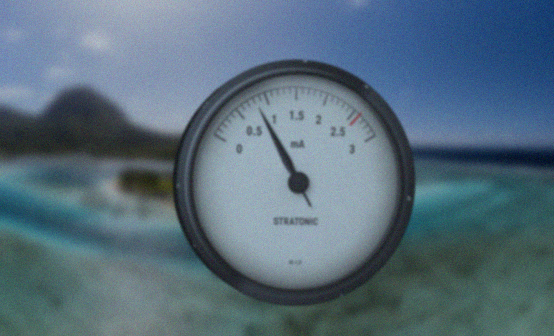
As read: 0.8
